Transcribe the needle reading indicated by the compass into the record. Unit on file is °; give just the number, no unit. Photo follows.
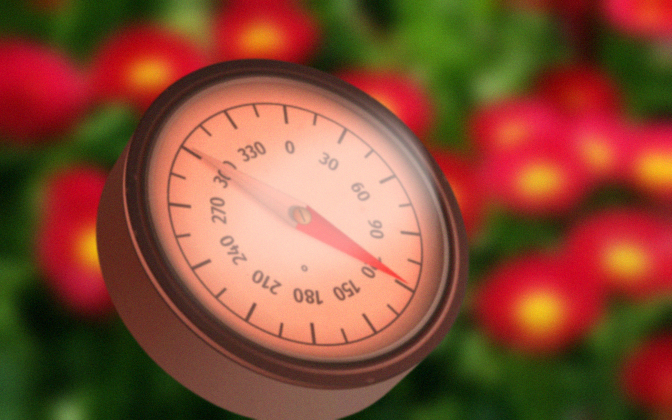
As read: 120
